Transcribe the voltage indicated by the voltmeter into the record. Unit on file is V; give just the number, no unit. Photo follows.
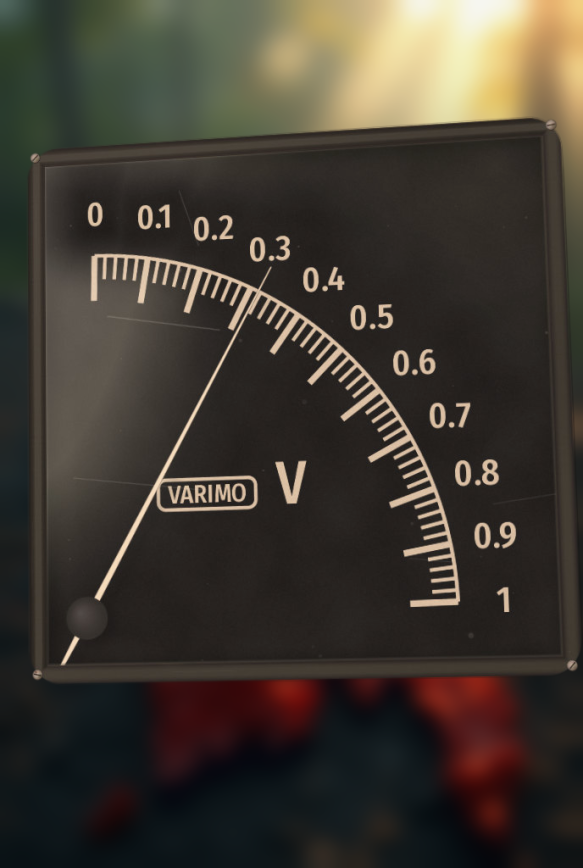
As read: 0.32
